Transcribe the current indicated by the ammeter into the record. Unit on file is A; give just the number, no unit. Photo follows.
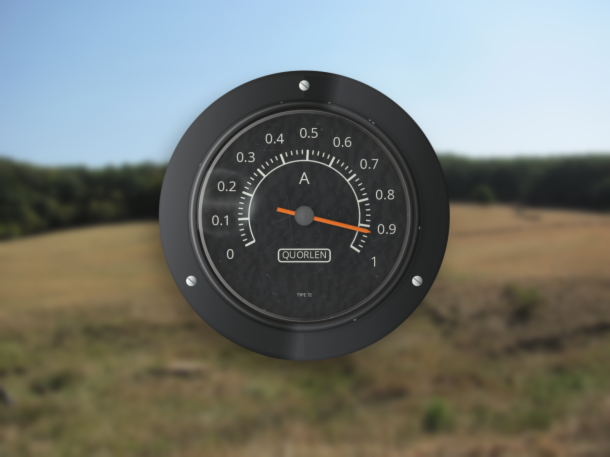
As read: 0.92
